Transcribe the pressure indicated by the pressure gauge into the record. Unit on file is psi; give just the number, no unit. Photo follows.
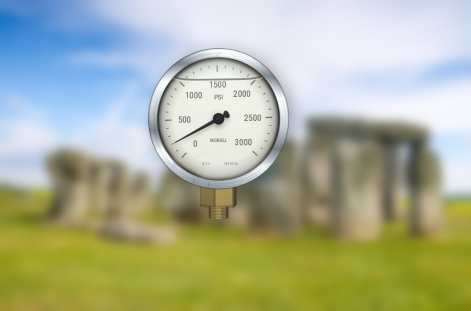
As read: 200
